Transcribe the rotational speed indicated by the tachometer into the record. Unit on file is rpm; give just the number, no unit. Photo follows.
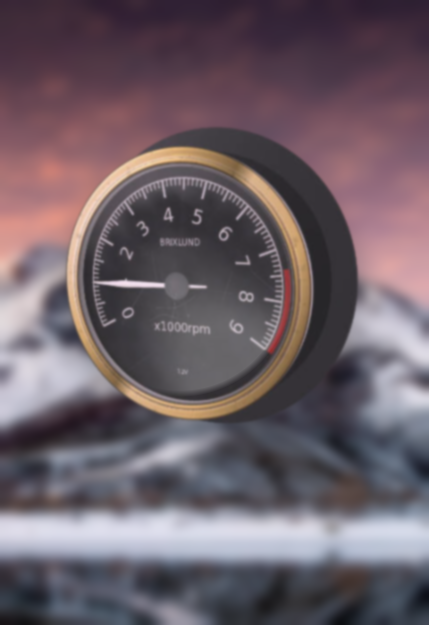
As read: 1000
